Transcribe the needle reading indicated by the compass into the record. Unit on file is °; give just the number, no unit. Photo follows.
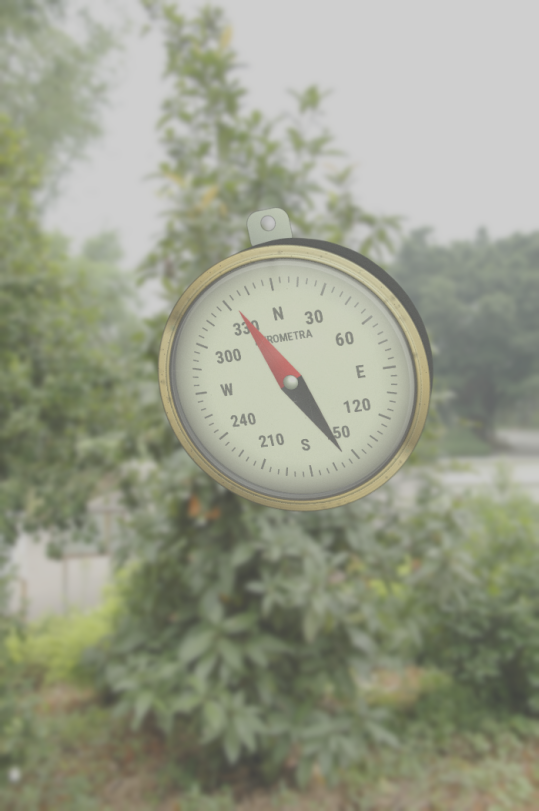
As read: 335
